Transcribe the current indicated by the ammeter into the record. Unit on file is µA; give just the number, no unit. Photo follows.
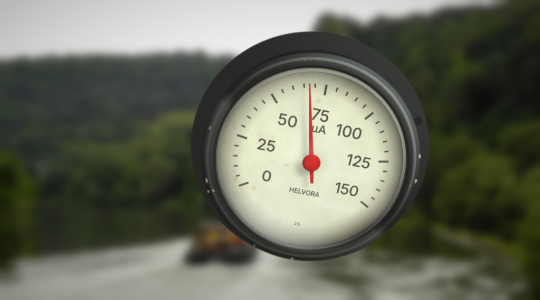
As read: 67.5
